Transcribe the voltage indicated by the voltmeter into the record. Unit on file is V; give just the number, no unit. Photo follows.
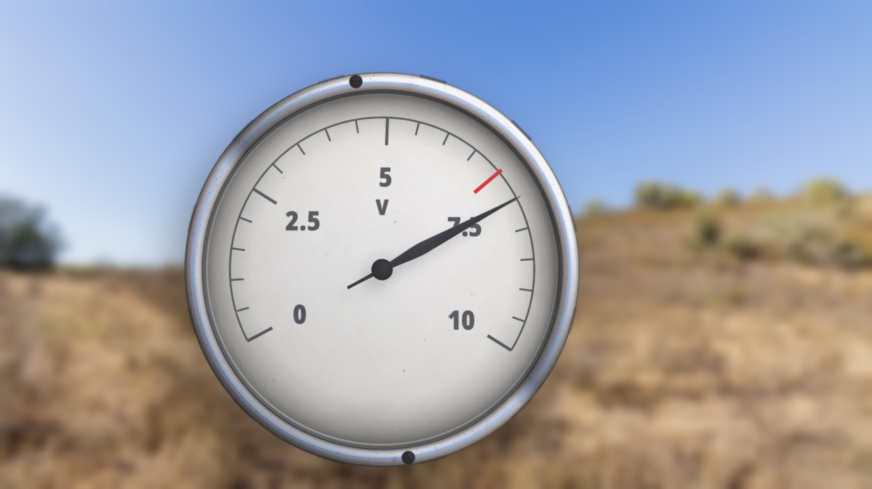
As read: 7.5
